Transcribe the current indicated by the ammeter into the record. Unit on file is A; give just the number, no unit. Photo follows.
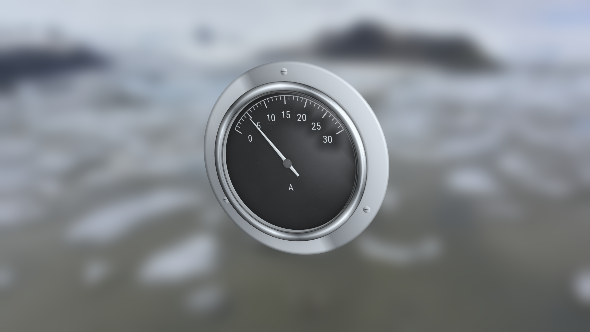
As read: 5
